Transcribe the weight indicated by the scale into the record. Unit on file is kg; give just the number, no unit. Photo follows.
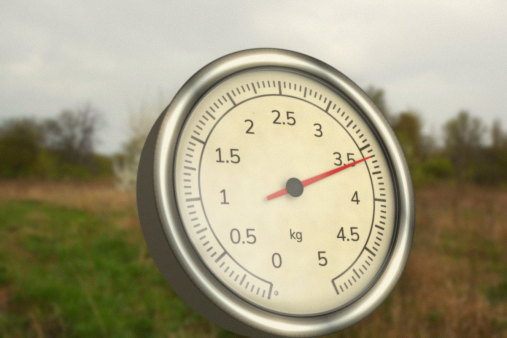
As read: 3.6
